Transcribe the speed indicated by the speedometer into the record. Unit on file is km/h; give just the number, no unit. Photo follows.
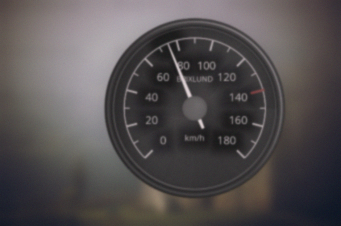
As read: 75
